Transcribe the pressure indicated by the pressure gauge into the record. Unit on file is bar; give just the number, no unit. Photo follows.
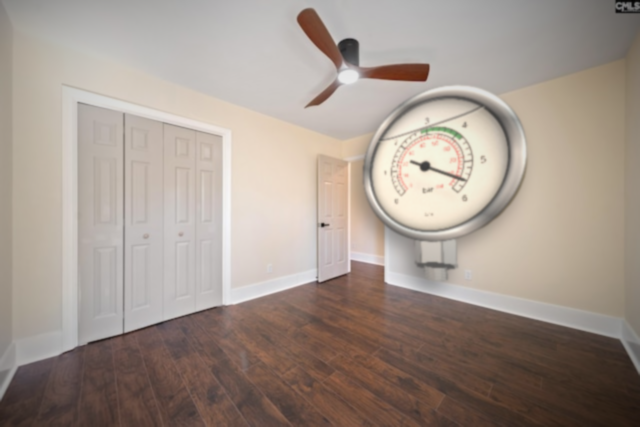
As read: 5.6
